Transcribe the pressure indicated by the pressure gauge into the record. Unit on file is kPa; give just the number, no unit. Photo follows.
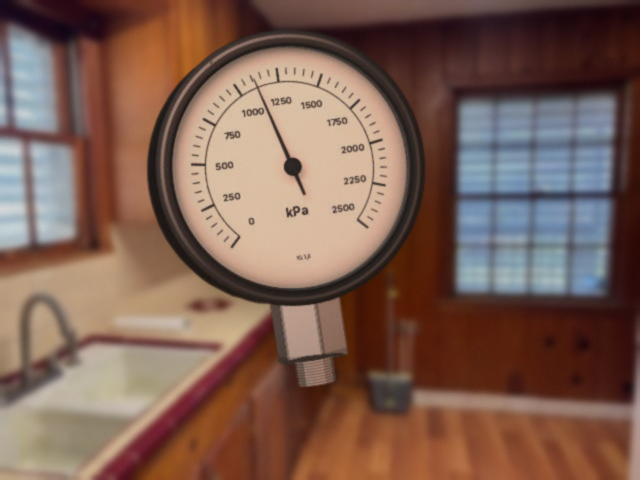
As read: 1100
